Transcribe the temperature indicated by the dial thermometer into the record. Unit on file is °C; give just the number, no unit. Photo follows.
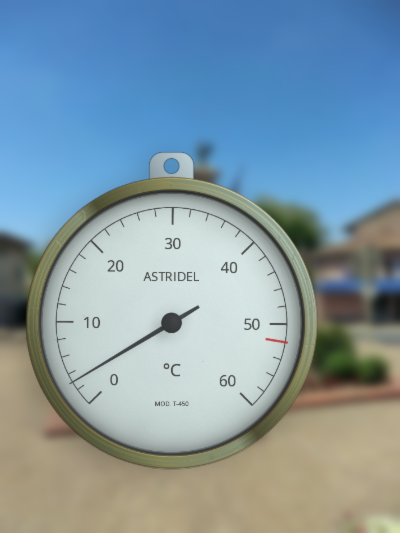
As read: 3
